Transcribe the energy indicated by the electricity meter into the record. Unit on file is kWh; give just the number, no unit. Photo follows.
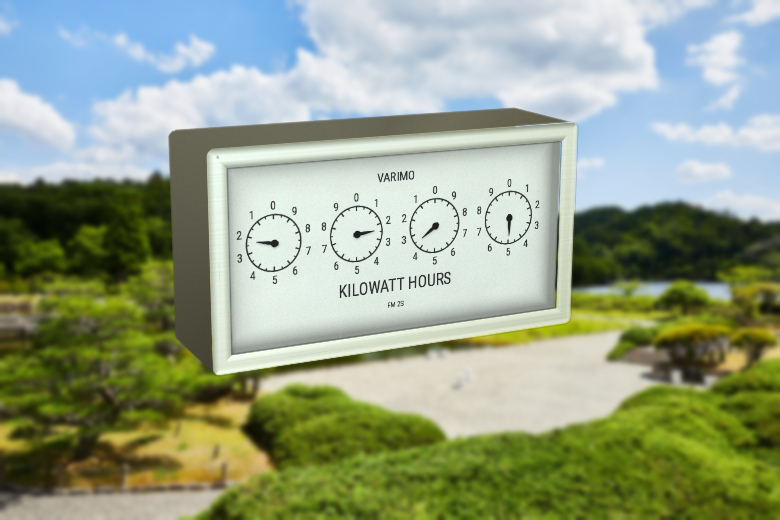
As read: 2235
